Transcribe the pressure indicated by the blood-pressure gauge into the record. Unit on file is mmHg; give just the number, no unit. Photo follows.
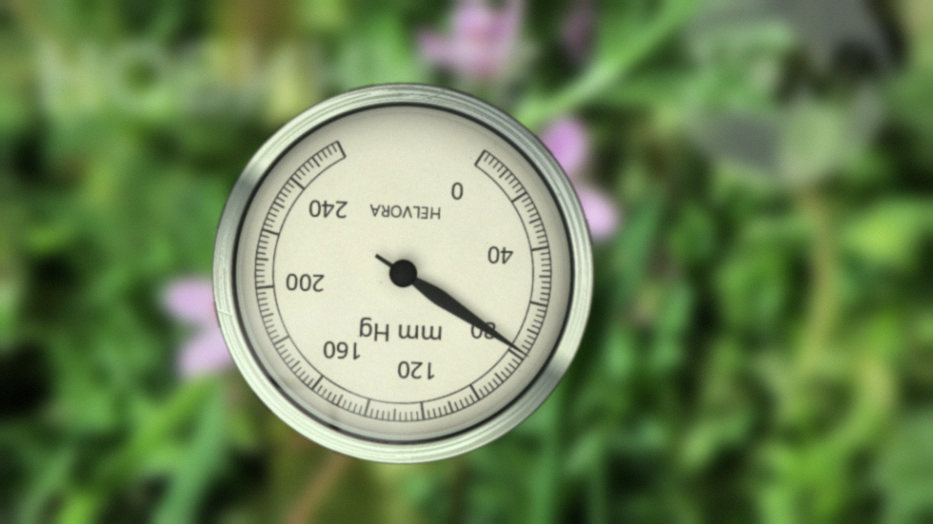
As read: 78
